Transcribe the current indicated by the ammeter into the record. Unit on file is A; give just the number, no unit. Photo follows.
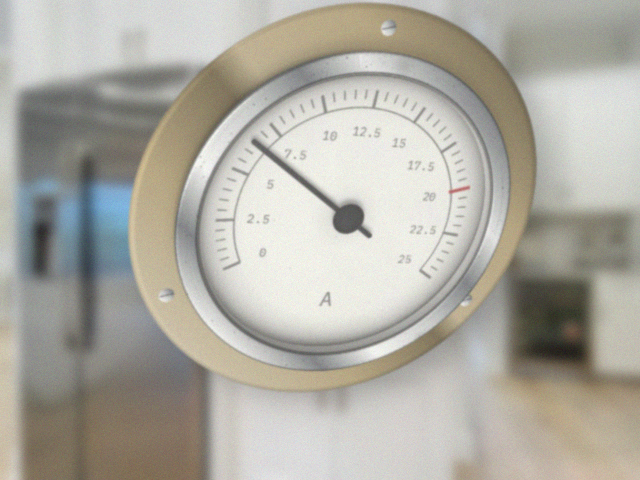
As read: 6.5
